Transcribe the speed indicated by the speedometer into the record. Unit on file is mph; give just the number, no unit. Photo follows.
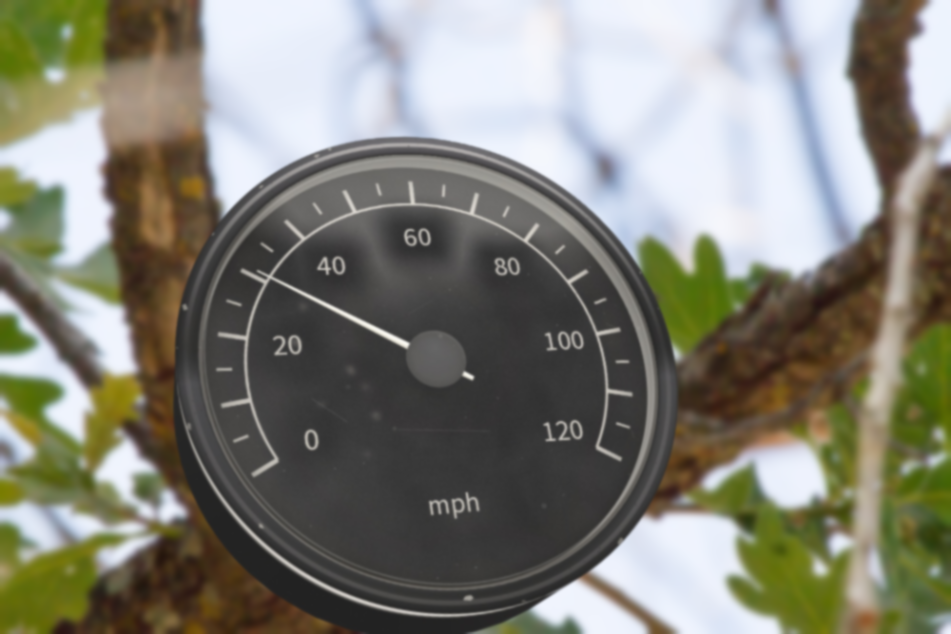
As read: 30
